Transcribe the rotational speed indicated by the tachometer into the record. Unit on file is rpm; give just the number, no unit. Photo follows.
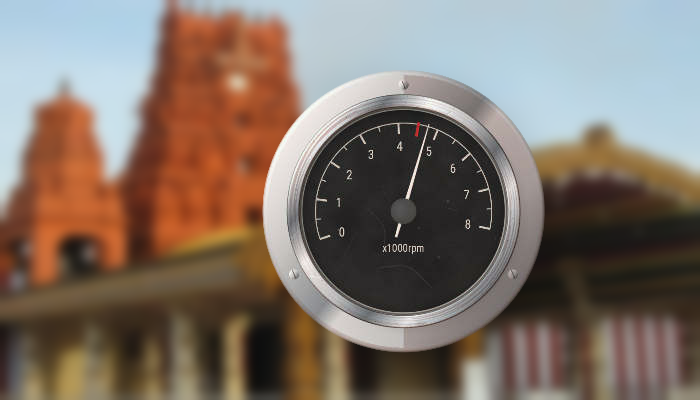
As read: 4750
